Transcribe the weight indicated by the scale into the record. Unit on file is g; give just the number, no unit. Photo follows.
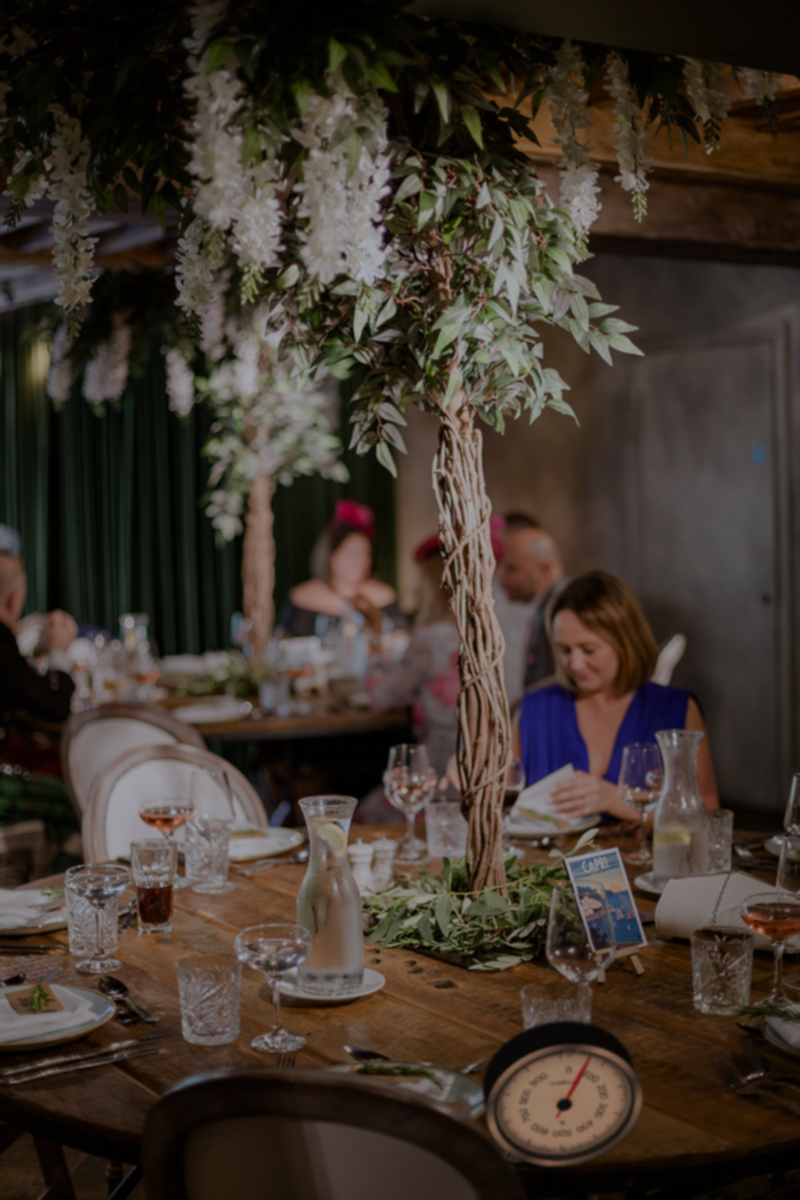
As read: 50
